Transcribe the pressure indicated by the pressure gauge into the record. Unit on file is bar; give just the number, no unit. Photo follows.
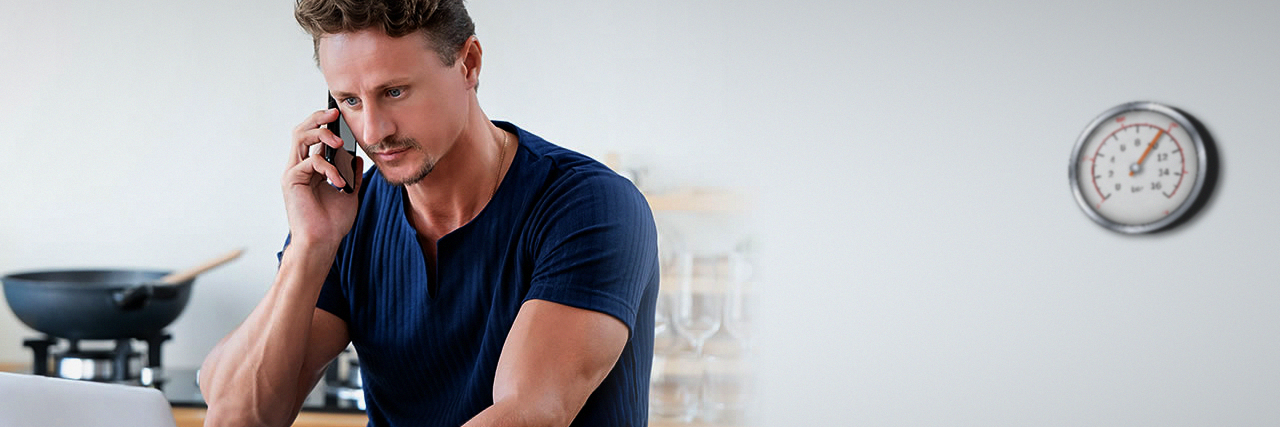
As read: 10
